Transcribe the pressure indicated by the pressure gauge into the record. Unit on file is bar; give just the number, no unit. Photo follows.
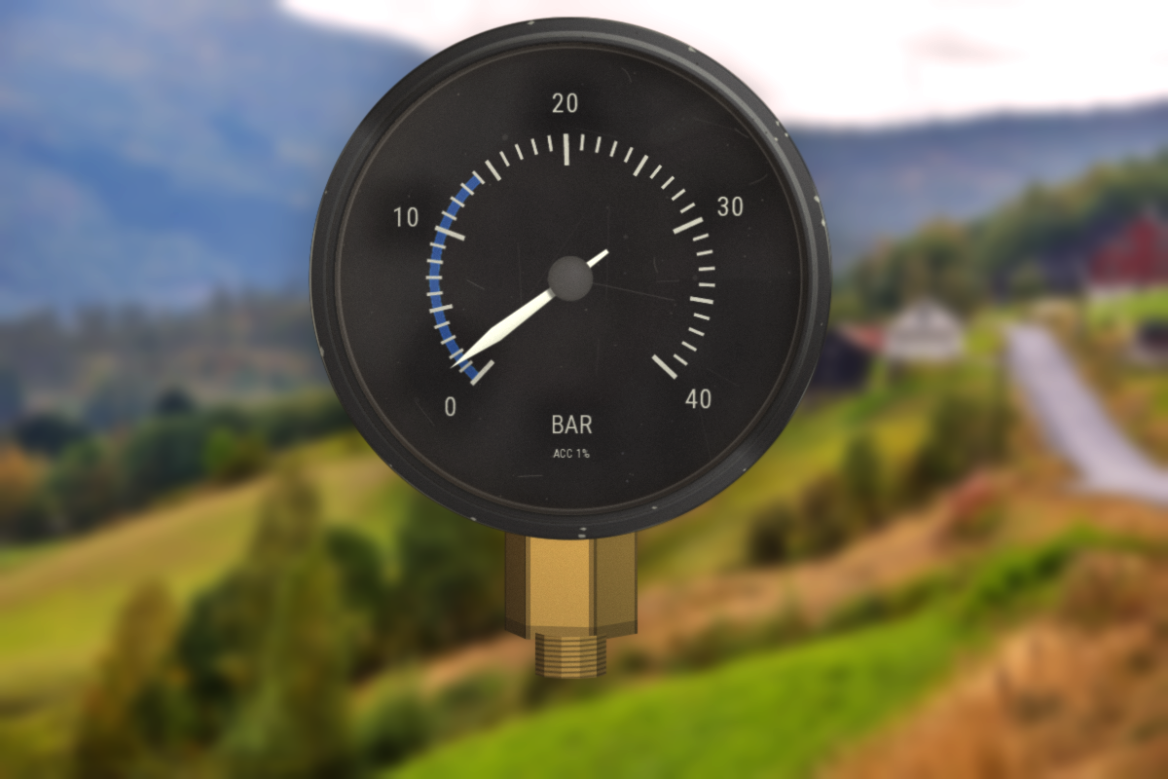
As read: 1.5
